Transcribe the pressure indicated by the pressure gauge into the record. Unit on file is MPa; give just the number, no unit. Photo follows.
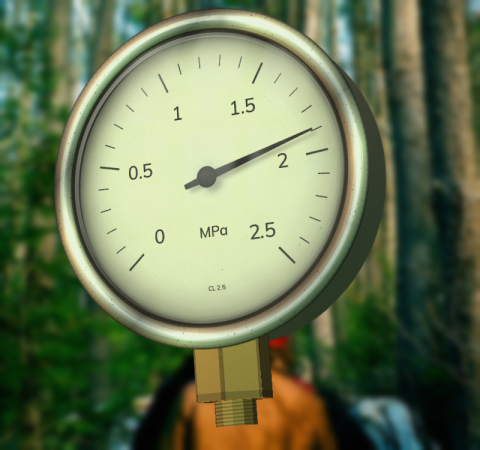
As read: 1.9
